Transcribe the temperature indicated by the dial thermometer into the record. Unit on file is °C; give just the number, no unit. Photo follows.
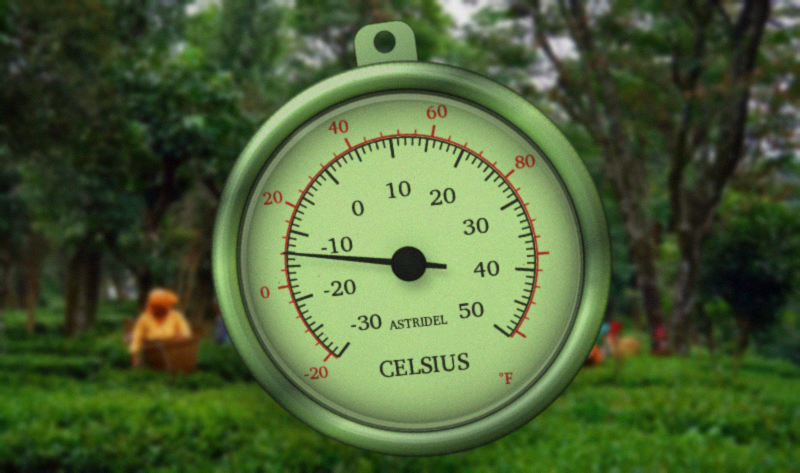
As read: -13
